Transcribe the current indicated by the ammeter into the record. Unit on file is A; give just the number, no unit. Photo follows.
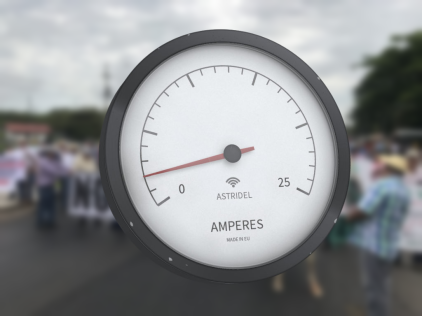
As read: 2
